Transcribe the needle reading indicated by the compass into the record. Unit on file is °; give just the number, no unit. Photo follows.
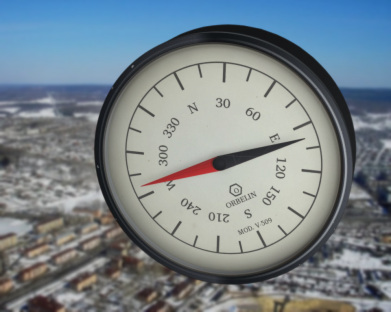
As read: 277.5
